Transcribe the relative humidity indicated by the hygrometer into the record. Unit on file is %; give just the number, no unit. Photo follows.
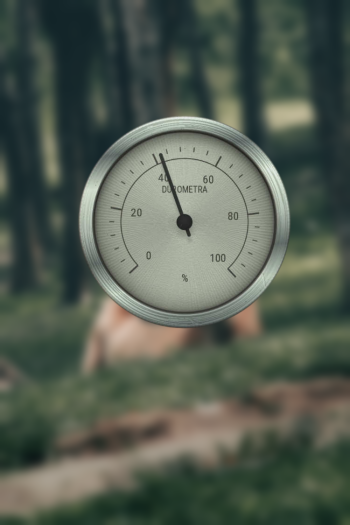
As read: 42
